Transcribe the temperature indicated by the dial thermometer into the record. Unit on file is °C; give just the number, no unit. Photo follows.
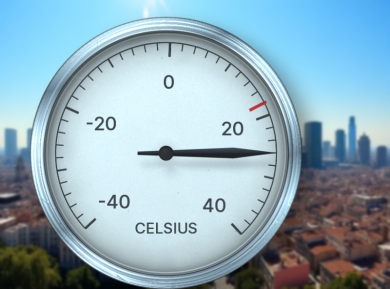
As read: 26
